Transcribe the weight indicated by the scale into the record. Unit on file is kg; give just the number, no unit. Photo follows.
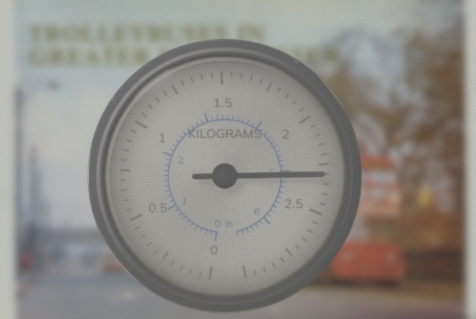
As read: 2.3
